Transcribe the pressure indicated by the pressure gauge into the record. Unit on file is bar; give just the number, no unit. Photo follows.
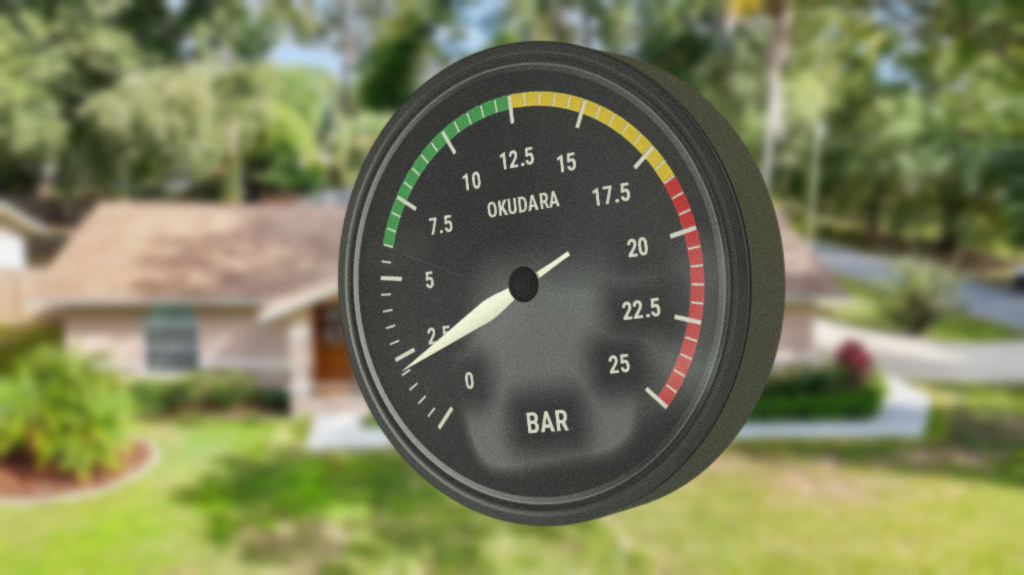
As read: 2
